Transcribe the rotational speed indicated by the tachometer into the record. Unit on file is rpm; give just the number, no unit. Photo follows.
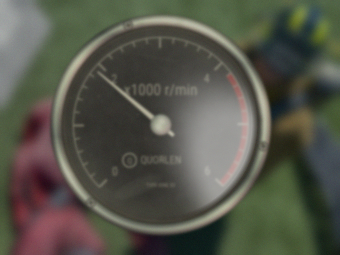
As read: 1900
